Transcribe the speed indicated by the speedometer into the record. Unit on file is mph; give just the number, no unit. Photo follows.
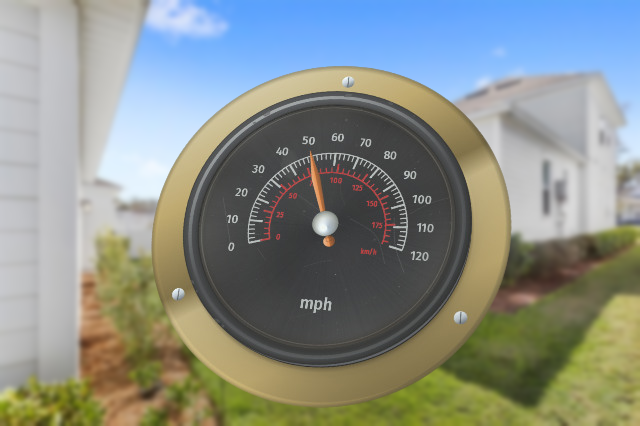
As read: 50
